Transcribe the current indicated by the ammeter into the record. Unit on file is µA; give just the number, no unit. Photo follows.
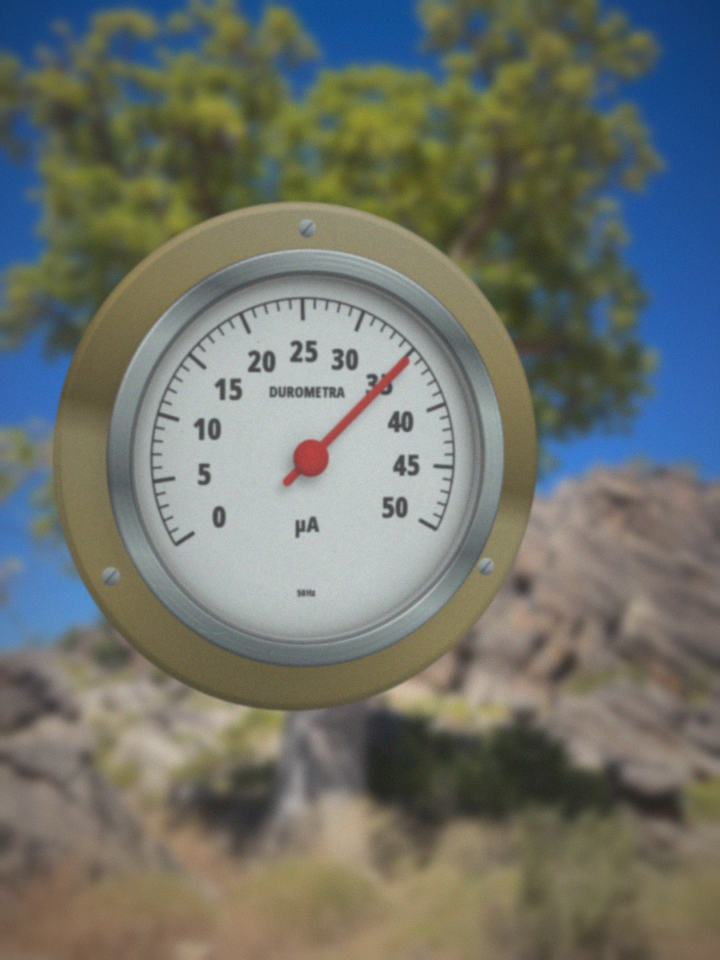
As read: 35
